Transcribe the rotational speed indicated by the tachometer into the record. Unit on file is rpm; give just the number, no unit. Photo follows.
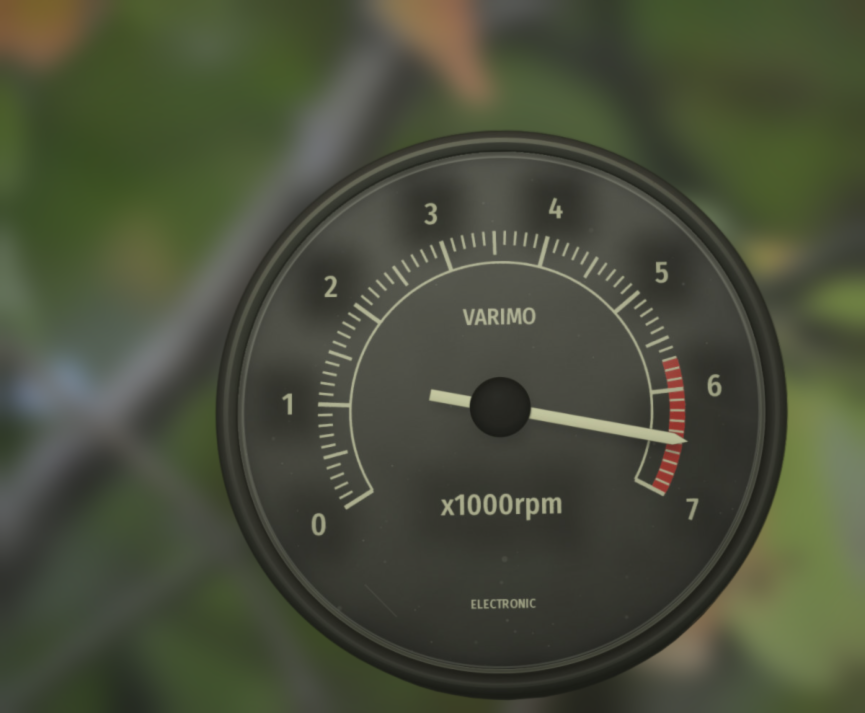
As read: 6500
